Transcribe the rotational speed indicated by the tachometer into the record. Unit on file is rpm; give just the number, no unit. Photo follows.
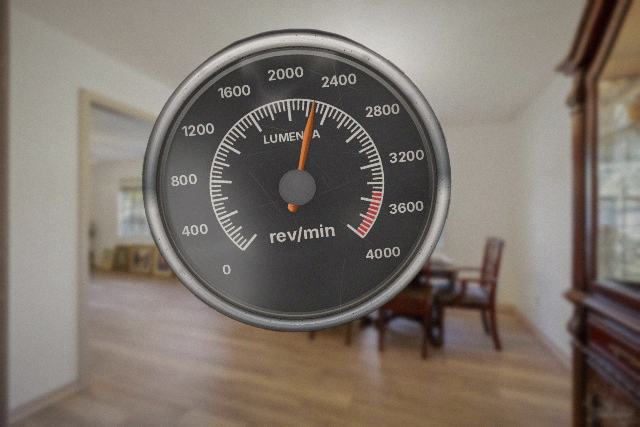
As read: 2250
